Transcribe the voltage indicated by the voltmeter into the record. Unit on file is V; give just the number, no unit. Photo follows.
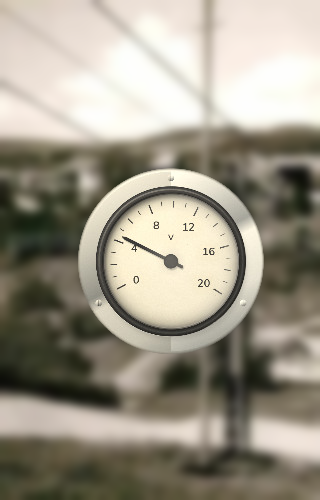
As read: 4.5
